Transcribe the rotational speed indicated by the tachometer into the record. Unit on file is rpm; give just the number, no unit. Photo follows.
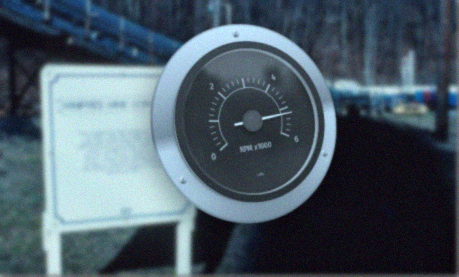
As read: 5200
